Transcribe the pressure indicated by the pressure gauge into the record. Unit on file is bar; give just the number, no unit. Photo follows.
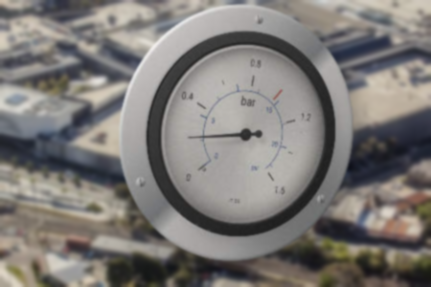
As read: 0.2
